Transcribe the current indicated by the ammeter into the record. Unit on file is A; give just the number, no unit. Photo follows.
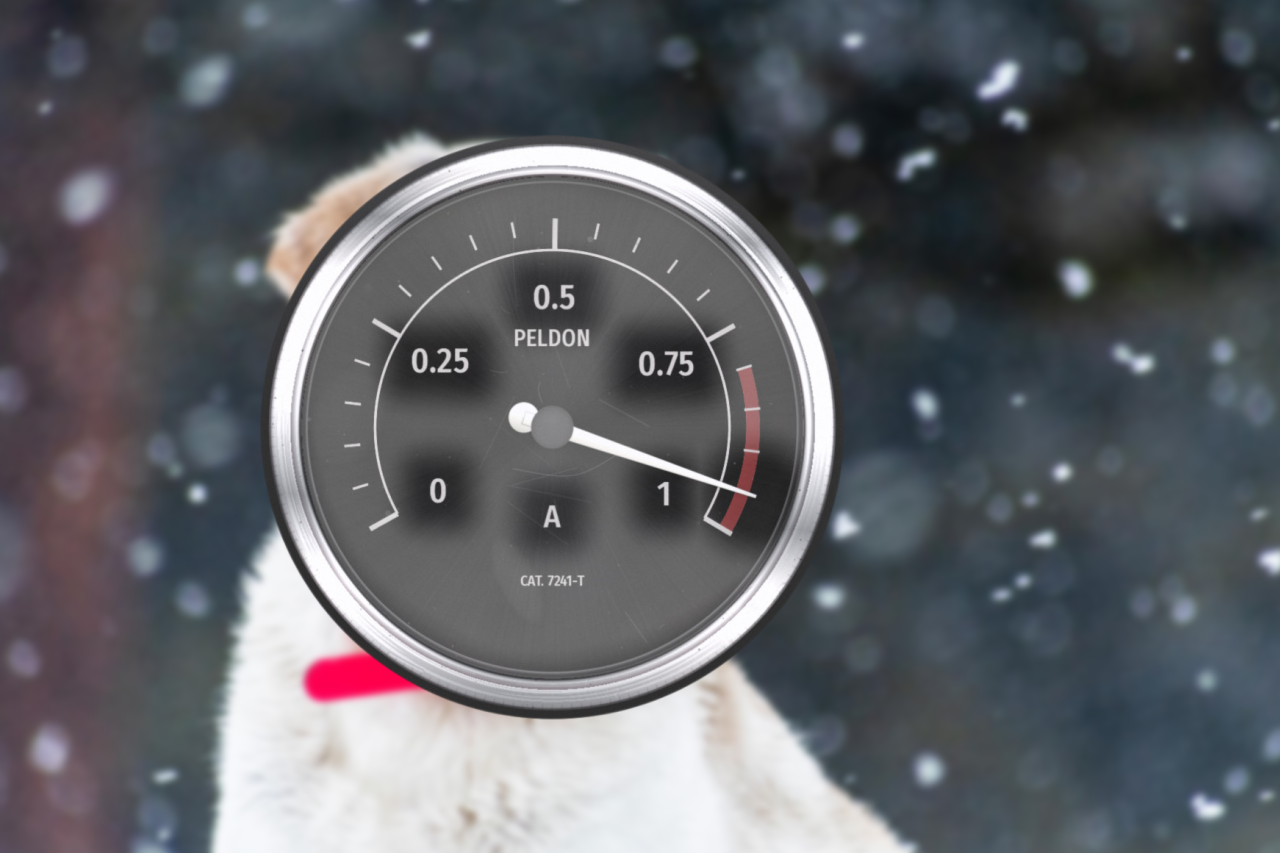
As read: 0.95
